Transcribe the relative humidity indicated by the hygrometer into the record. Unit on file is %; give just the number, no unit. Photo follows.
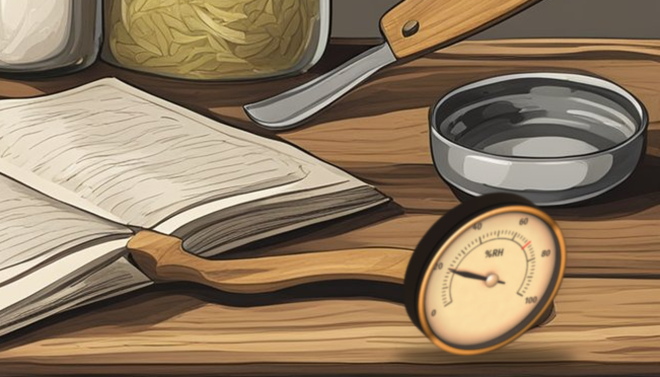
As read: 20
